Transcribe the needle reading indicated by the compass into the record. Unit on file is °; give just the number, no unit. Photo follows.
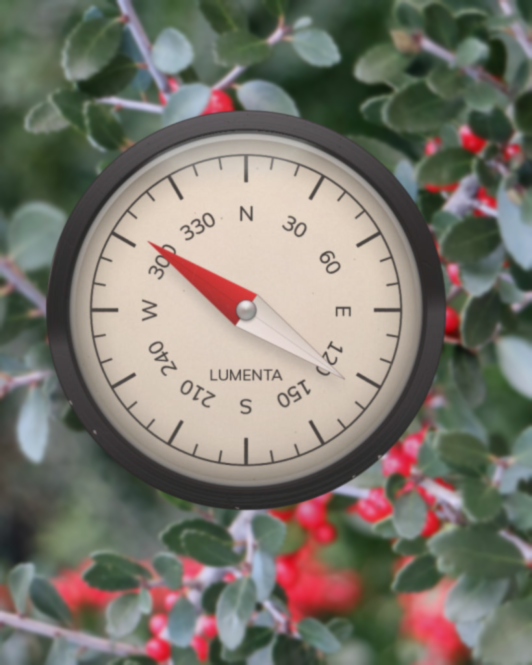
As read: 305
